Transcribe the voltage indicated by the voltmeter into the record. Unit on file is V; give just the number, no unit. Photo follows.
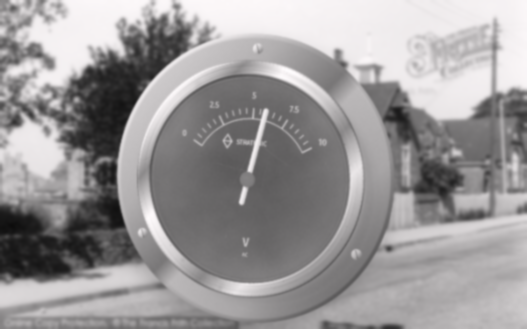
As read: 6
